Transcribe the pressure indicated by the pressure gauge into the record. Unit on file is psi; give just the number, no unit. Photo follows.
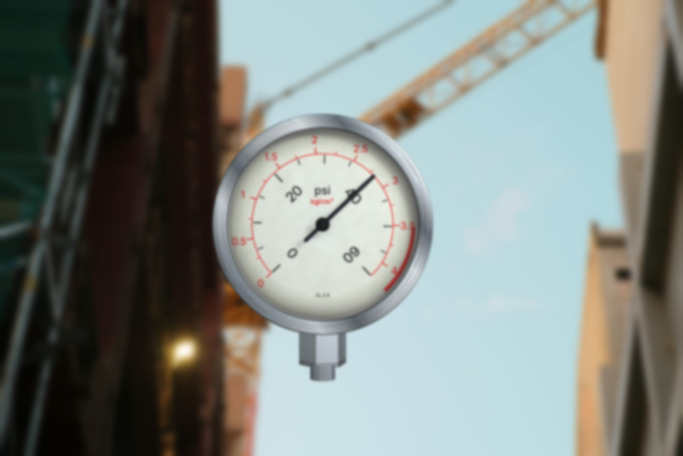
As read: 40
